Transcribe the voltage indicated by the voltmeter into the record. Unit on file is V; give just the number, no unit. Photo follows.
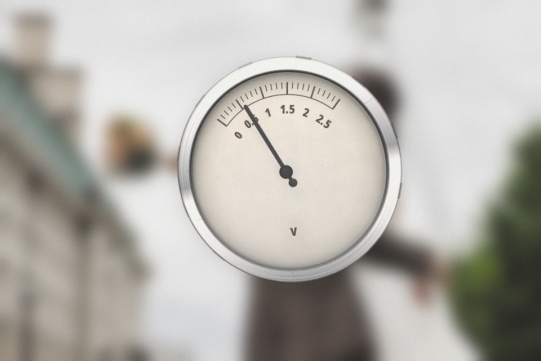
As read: 0.6
